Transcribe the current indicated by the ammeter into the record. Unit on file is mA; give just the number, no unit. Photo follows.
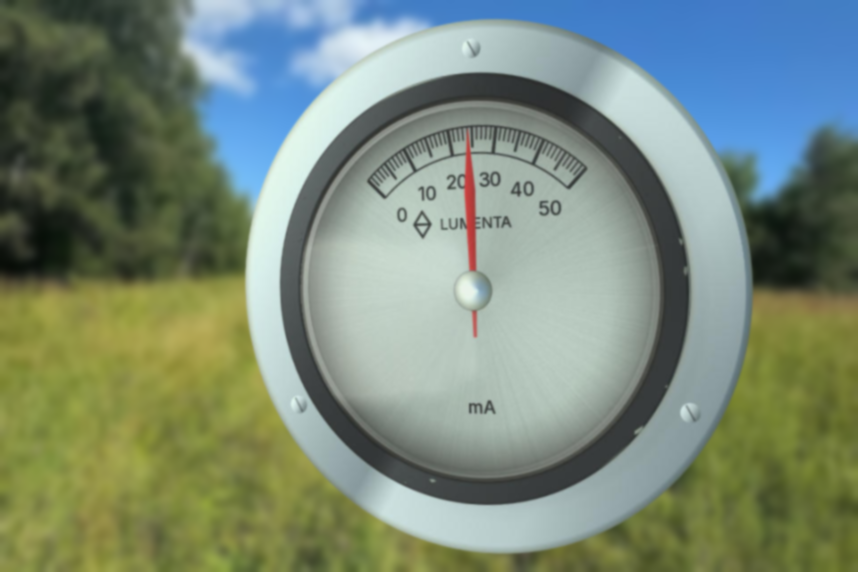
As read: 25
